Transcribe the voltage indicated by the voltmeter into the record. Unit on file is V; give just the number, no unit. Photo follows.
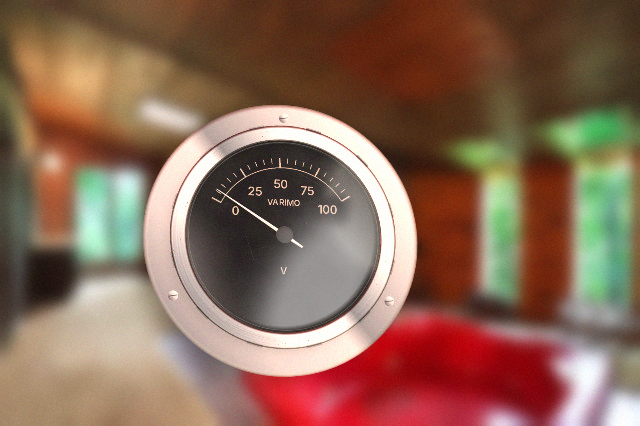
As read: 5
